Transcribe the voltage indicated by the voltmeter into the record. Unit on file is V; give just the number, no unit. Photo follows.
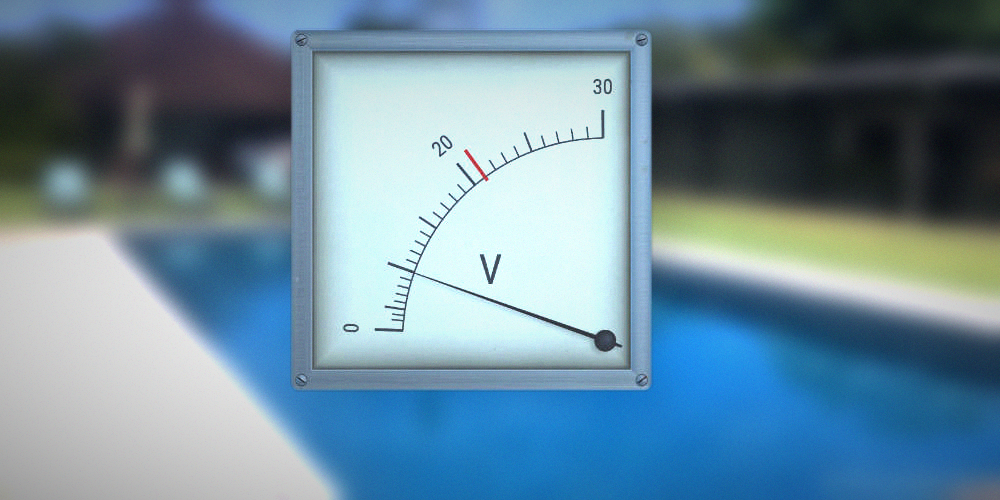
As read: 10
